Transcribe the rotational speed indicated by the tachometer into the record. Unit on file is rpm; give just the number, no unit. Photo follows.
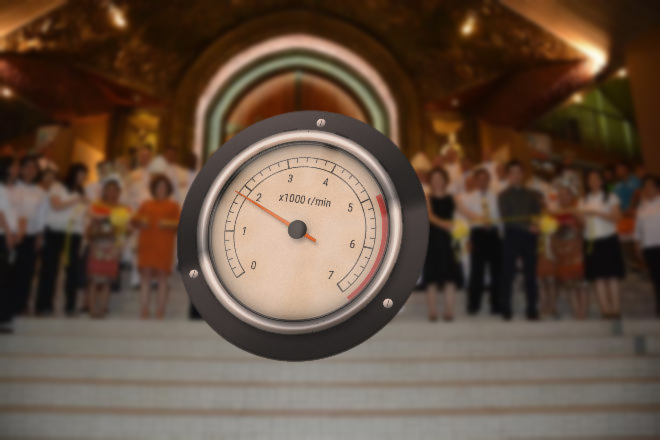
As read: 1800
